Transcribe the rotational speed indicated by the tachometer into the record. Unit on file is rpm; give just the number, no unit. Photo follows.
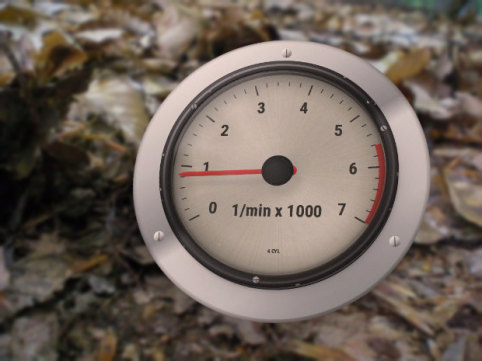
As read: 800
